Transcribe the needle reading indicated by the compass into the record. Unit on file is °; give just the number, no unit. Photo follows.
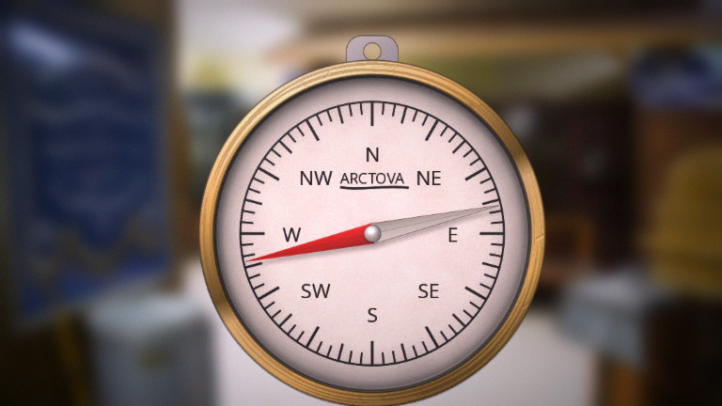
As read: 257.5
